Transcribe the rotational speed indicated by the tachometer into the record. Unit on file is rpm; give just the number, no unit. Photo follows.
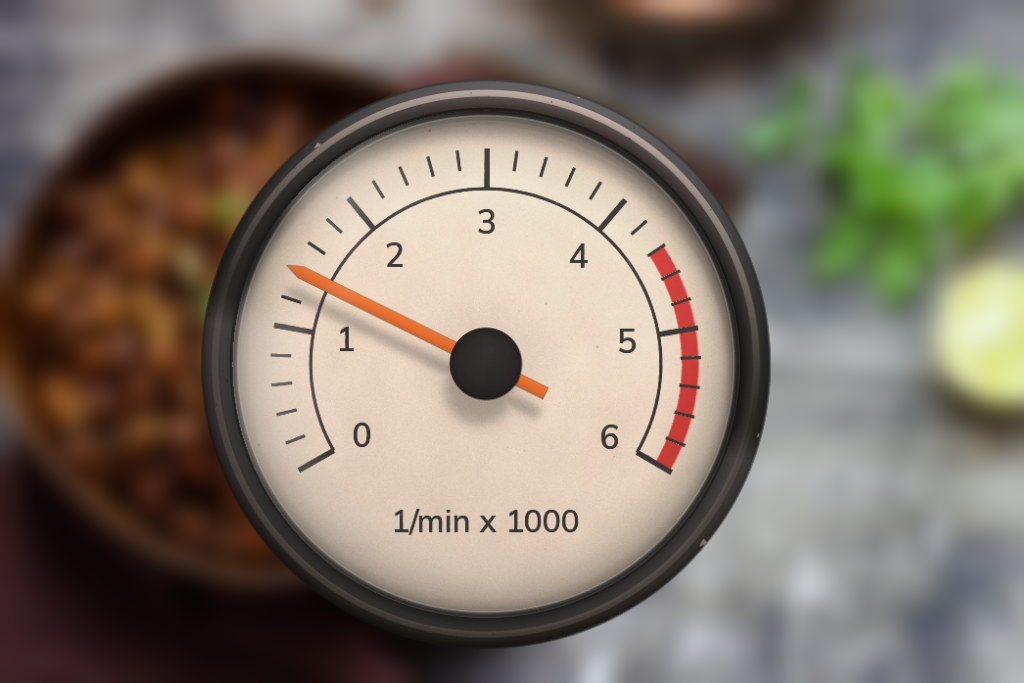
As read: 1400
